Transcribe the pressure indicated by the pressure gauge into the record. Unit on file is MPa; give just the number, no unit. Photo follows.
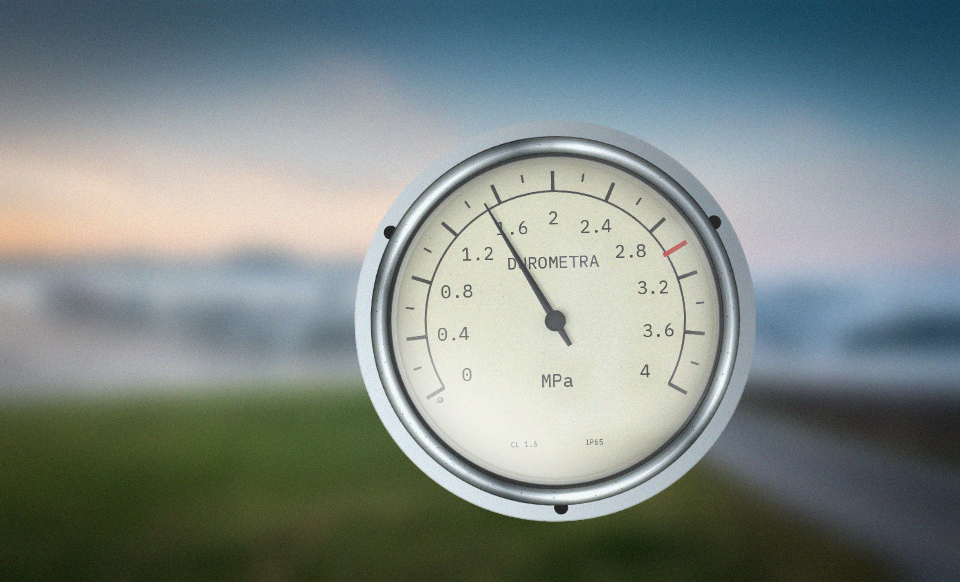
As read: 1.5
